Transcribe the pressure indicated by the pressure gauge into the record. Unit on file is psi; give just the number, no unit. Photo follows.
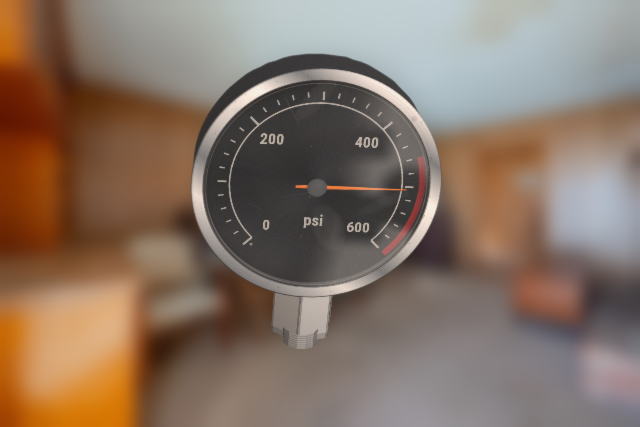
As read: 500
